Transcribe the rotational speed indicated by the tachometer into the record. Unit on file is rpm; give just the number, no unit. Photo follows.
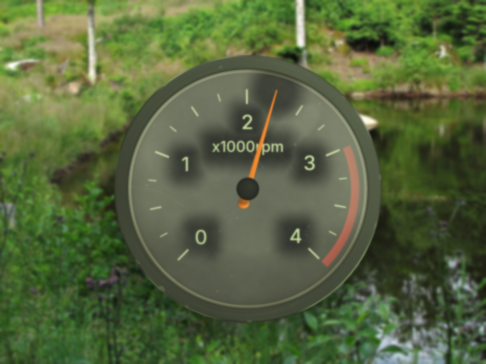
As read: 2250
